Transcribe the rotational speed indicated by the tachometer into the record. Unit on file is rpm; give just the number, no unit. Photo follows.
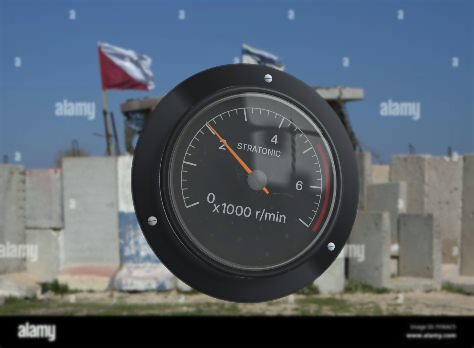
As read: 2000
